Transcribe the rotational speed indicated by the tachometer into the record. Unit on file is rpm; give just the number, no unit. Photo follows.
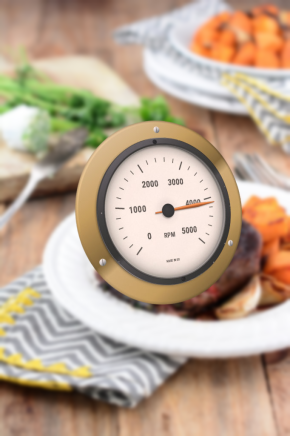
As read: 4100
